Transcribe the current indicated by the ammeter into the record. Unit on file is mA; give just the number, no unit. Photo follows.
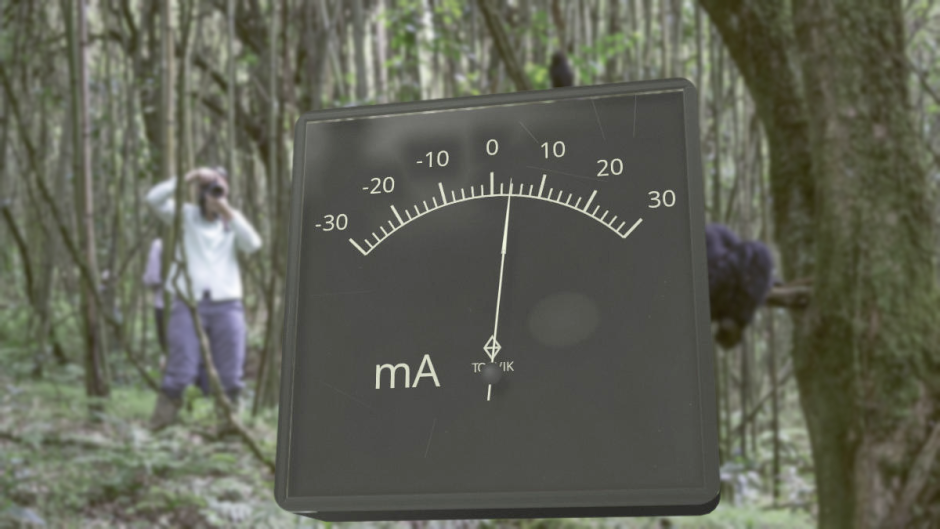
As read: 4
